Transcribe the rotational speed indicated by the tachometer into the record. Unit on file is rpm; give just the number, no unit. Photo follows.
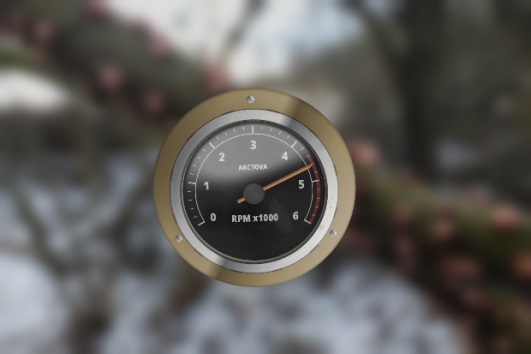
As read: 4600
